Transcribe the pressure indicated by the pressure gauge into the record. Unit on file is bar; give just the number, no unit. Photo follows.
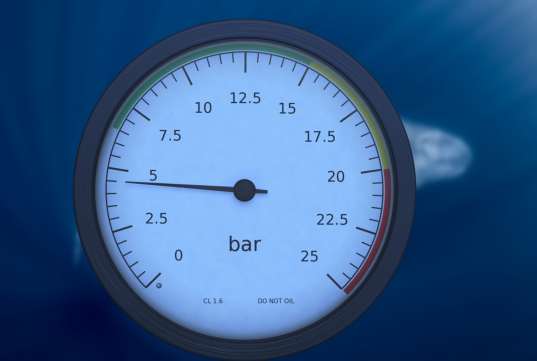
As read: 4.5
